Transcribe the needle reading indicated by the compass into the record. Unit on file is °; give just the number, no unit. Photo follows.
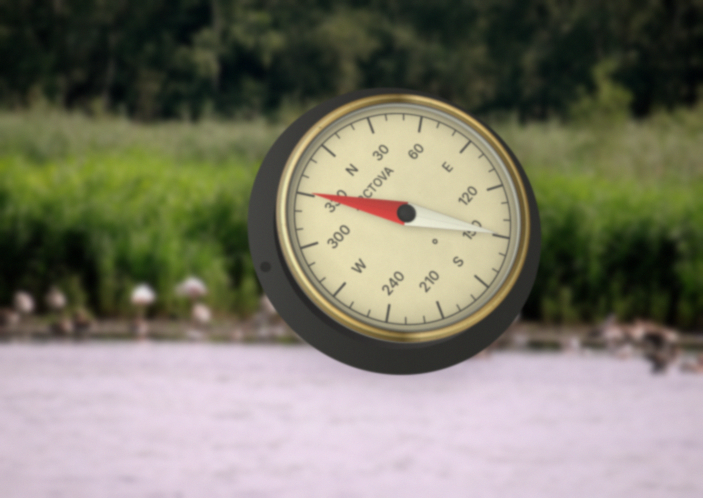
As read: 330
